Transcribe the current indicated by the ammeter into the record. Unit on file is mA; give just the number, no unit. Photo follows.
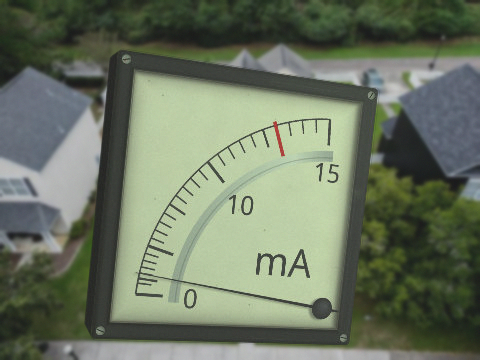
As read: 3
